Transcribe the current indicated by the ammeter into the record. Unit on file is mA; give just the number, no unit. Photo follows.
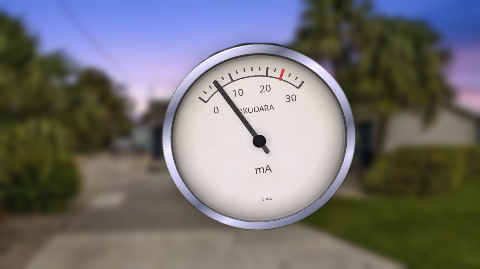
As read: 6
